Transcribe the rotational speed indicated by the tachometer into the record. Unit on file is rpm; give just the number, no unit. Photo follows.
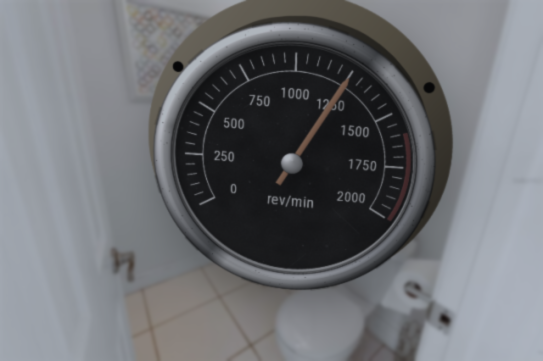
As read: 1250
